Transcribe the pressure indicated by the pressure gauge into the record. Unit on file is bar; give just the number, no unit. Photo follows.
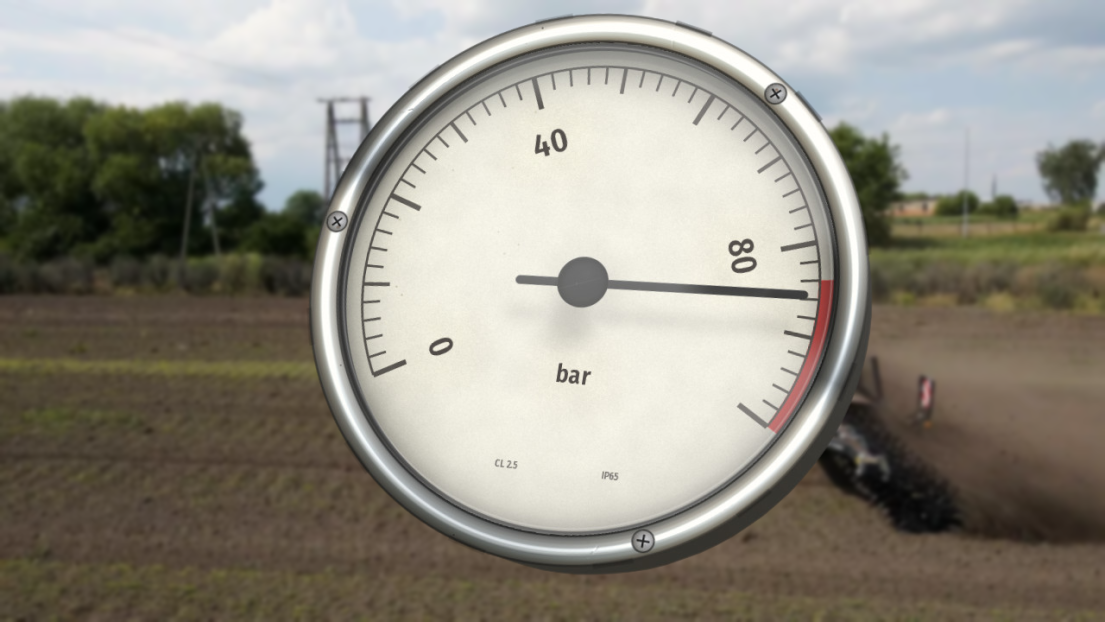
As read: 86
